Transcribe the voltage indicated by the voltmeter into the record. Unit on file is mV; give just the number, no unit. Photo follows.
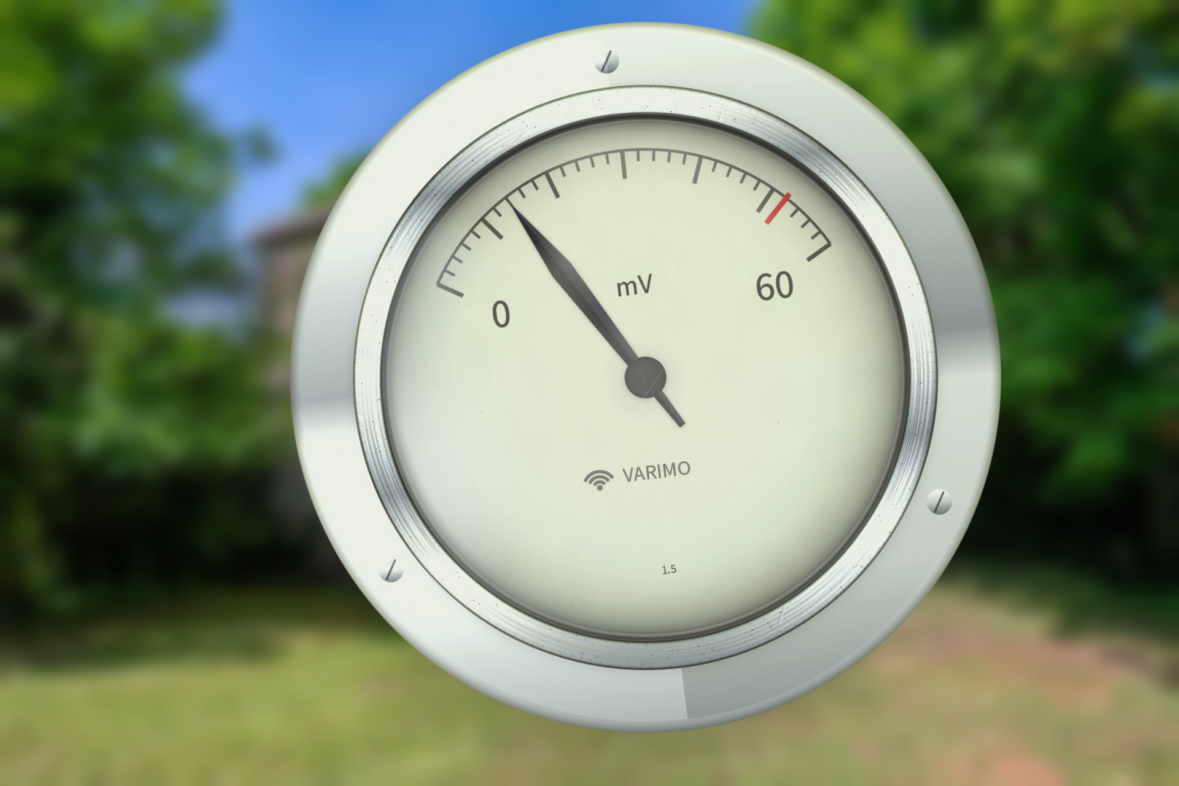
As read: 14
